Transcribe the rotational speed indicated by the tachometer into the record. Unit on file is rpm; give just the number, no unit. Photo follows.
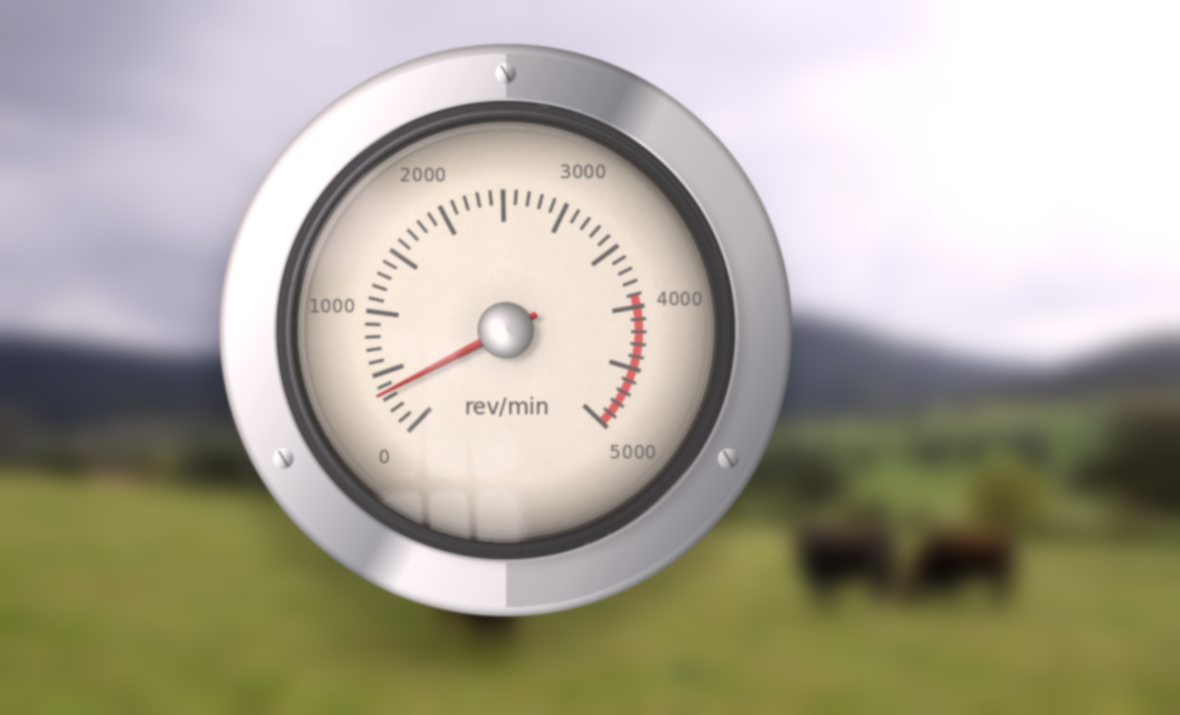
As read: 350
